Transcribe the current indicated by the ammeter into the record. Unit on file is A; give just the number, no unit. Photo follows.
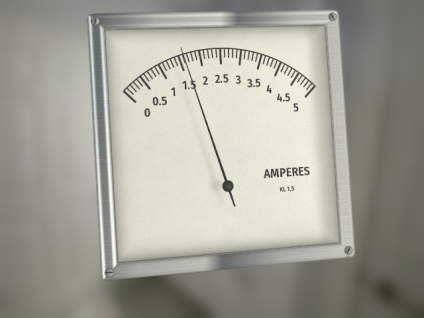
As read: 1.6
